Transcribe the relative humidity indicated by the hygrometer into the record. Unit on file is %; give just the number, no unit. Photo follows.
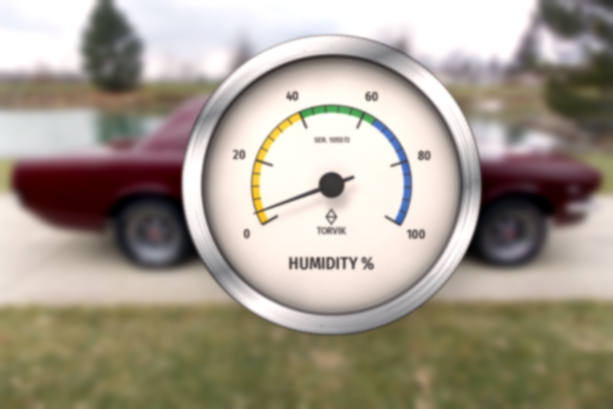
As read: 4
